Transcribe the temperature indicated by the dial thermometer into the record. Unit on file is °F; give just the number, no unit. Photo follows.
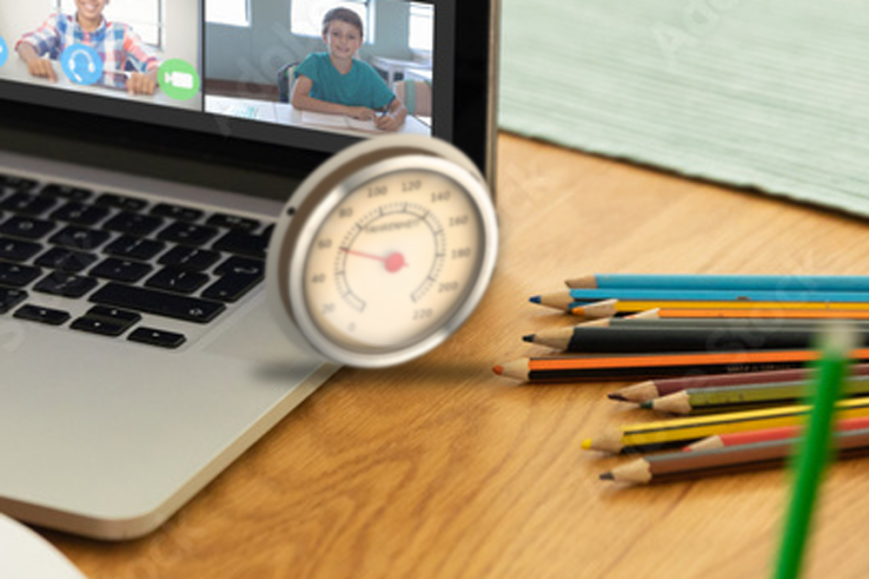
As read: 60
